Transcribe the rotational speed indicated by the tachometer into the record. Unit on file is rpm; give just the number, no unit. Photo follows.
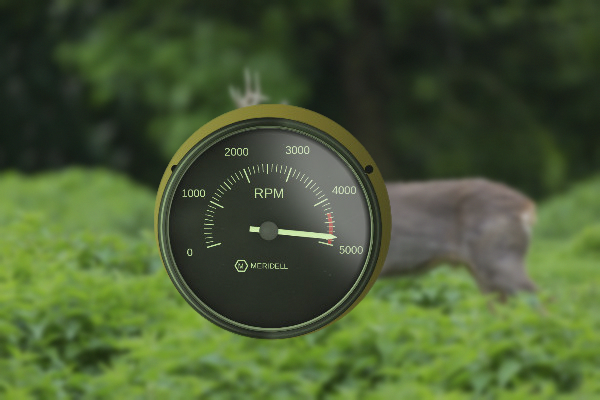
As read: 4800
